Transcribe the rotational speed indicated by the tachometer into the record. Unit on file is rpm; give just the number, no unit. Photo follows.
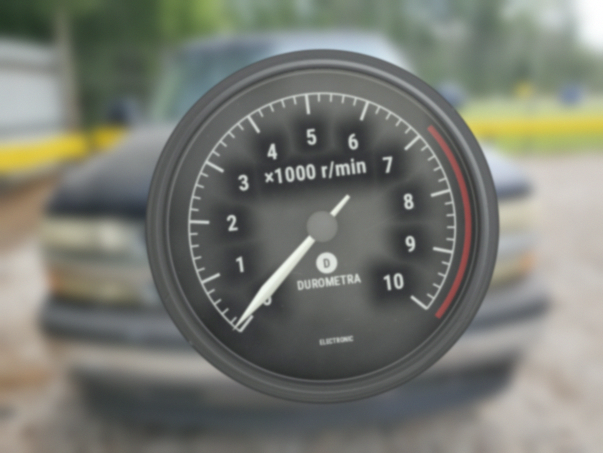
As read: 100
